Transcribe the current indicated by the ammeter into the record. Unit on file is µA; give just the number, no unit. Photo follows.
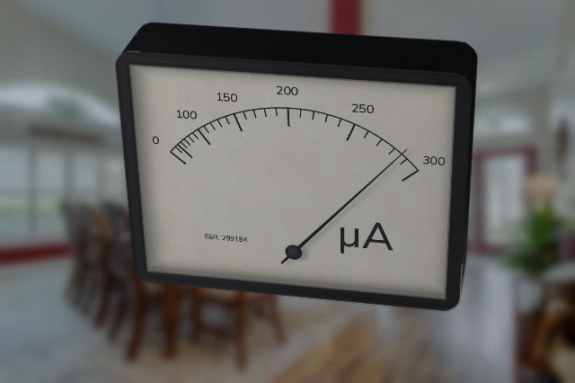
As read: 285
